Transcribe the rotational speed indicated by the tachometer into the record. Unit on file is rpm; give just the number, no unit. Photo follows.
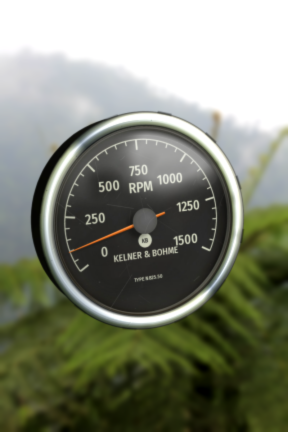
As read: 100
